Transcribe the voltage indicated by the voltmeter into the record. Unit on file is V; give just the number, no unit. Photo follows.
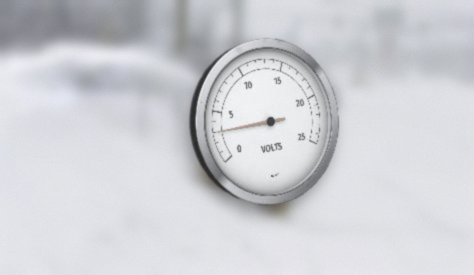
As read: 3
